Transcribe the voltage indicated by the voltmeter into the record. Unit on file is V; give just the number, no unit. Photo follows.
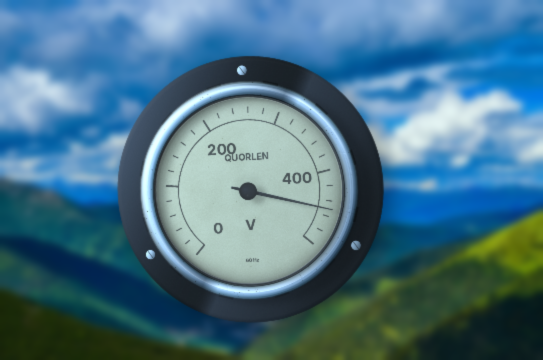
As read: 450
